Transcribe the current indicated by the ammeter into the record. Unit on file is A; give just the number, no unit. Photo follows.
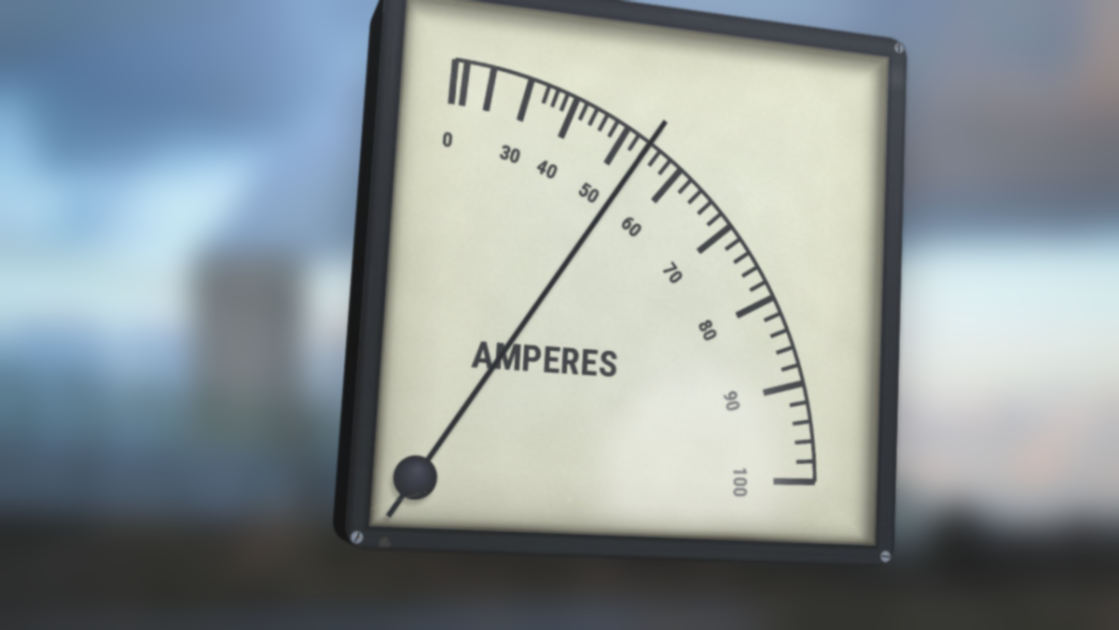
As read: 54
